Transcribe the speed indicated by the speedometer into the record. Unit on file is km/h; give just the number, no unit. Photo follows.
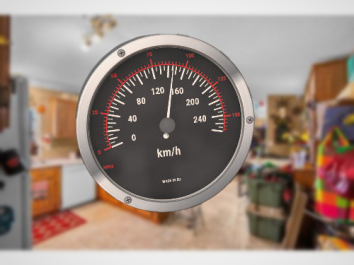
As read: 145
